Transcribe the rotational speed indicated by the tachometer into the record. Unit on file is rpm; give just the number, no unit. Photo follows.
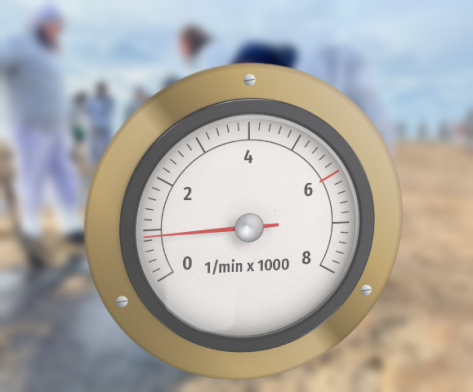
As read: 900
